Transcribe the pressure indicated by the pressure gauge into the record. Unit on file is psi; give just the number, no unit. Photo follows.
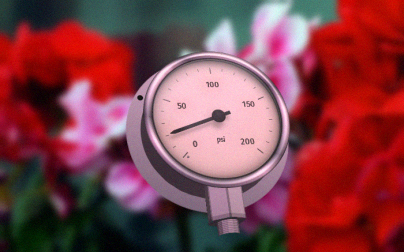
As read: 20
